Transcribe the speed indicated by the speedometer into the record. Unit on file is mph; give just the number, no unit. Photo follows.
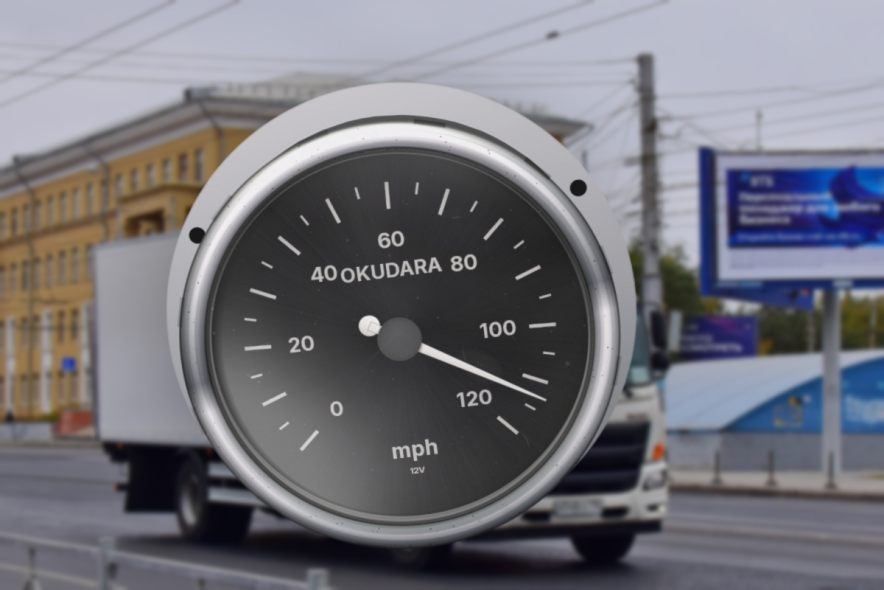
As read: 112.5
